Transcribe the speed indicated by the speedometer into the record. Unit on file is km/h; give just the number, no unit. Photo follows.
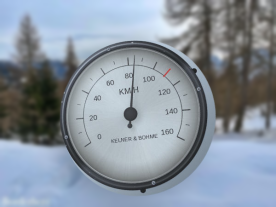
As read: 85
